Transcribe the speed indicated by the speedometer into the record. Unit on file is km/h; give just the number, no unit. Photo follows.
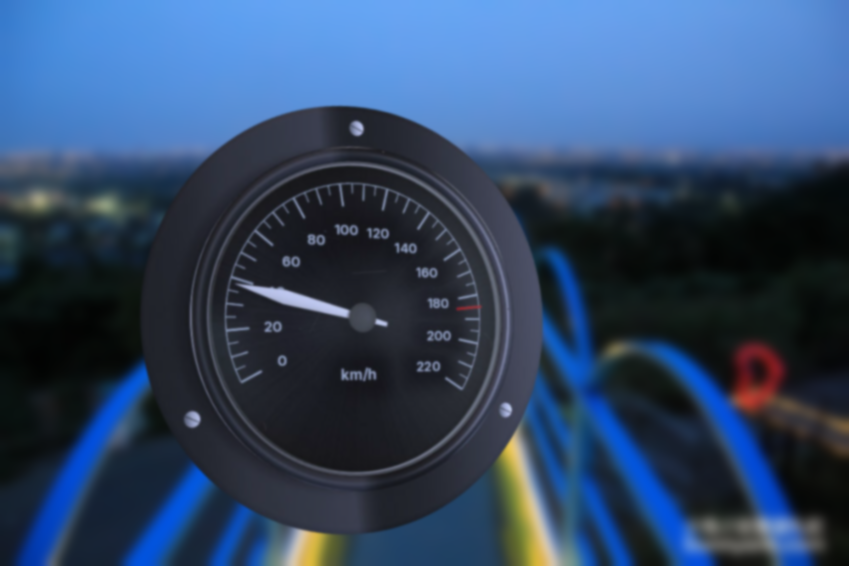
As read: 37.5
